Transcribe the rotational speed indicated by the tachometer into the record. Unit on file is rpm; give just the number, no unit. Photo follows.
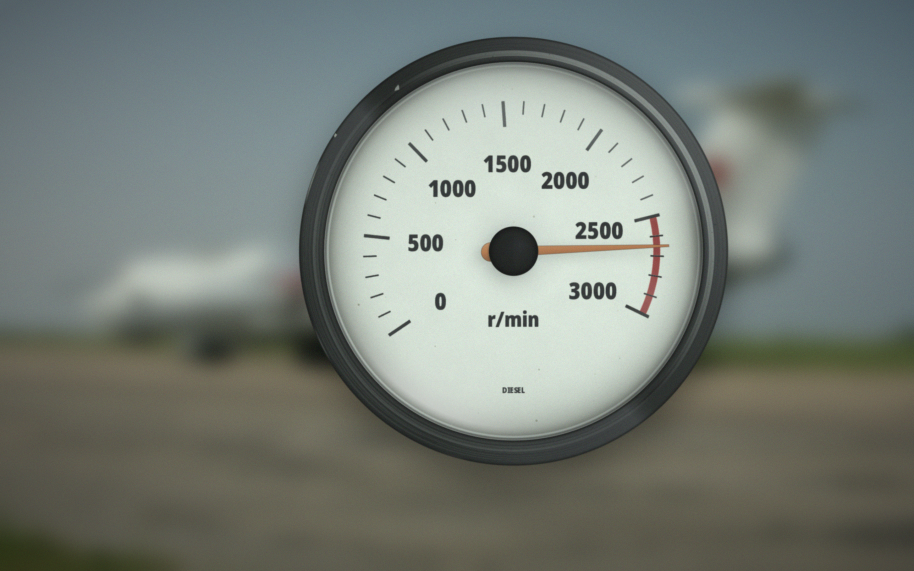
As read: 2650
